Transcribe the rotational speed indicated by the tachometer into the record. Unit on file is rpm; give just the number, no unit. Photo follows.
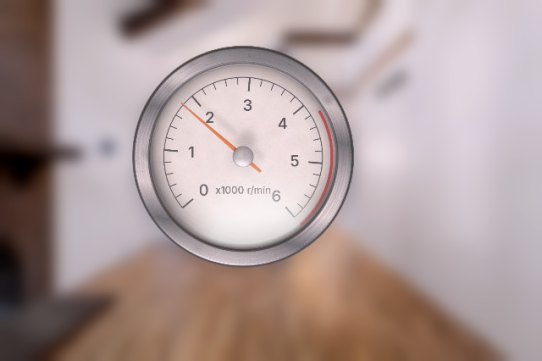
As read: 1800
